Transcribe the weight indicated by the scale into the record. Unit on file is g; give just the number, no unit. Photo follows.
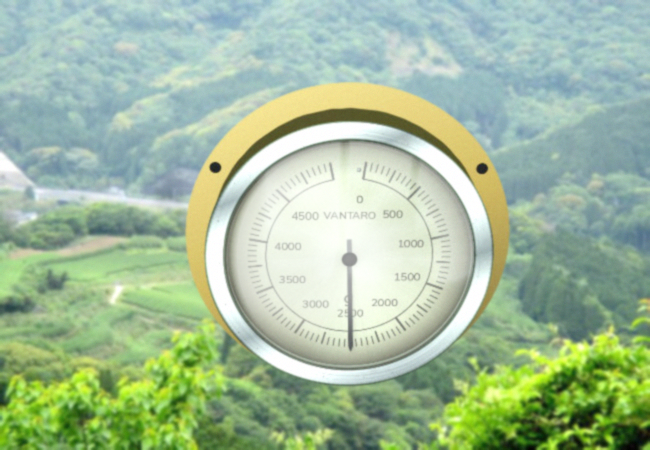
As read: 2500
